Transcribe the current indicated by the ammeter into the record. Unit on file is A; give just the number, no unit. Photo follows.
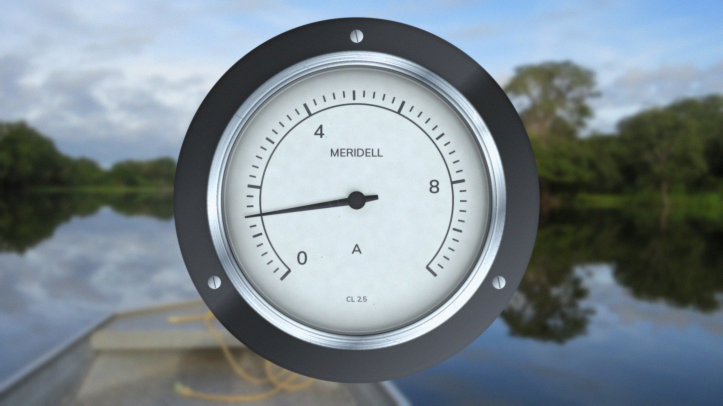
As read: 1.4
